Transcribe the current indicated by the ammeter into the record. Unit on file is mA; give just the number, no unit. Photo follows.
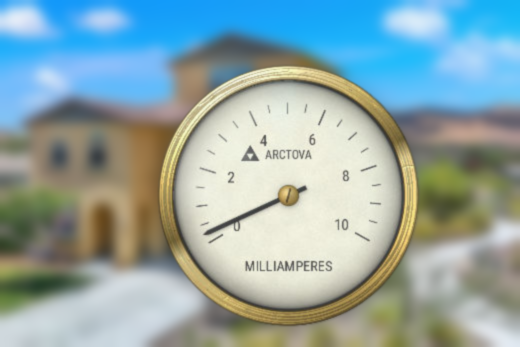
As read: 0.25
